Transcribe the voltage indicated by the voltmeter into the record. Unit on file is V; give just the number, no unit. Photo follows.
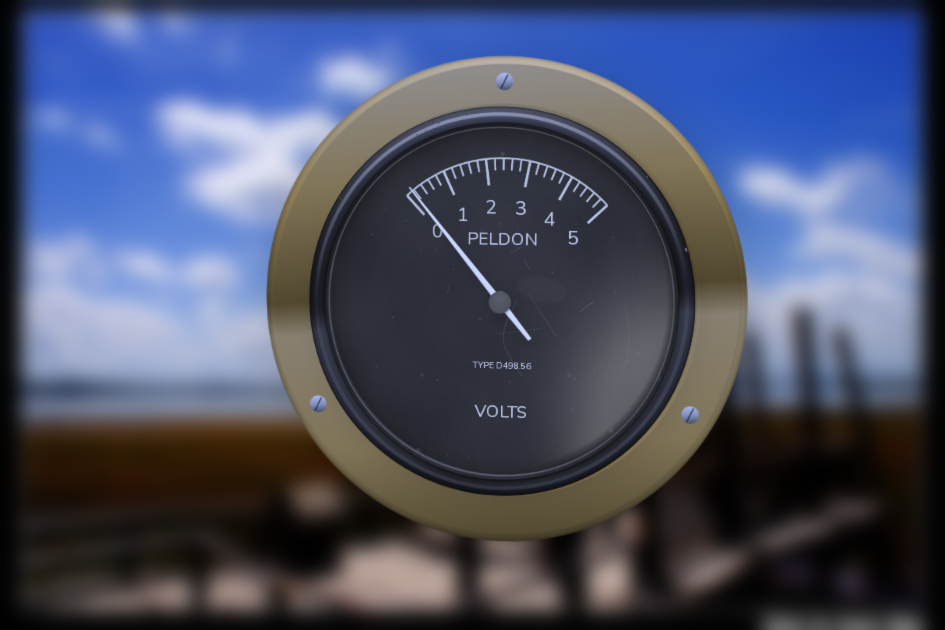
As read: 0.2
